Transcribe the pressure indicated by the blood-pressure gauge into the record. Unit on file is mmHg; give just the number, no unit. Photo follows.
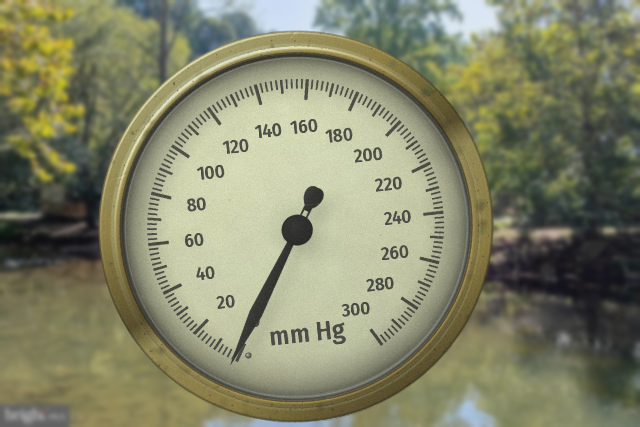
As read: 2
